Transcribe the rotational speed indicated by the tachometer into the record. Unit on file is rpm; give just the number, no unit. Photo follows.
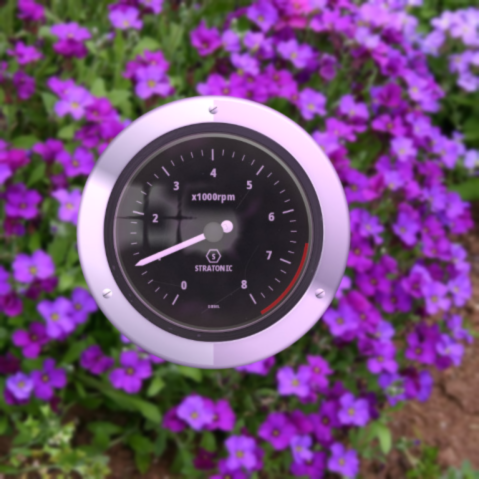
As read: 1000
